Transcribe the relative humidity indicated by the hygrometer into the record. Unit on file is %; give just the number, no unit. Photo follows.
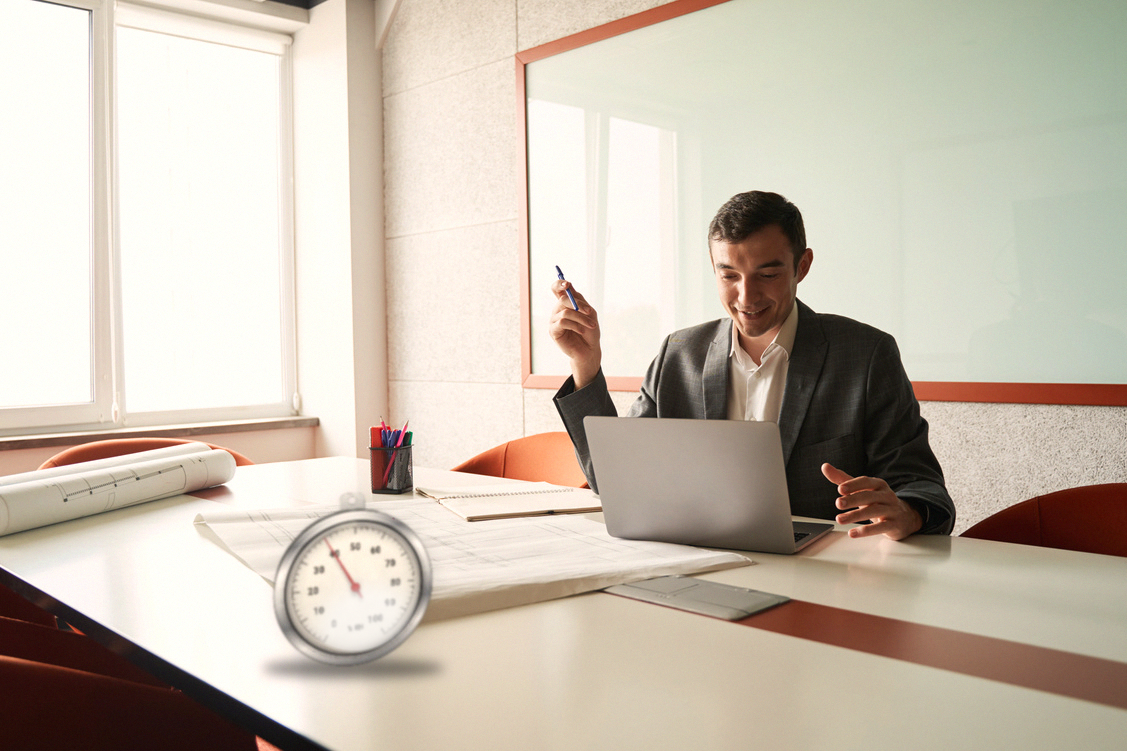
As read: 40
